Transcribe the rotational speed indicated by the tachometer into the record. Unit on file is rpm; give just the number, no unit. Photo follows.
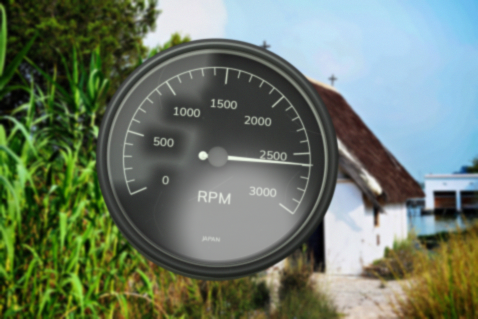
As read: 2600
